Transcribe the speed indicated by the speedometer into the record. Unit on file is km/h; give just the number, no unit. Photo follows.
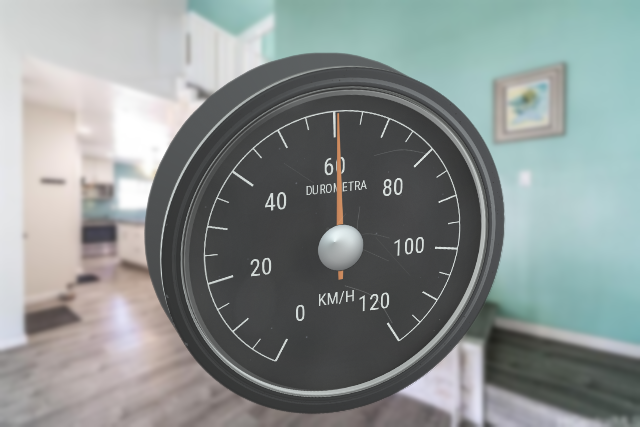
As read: 60
